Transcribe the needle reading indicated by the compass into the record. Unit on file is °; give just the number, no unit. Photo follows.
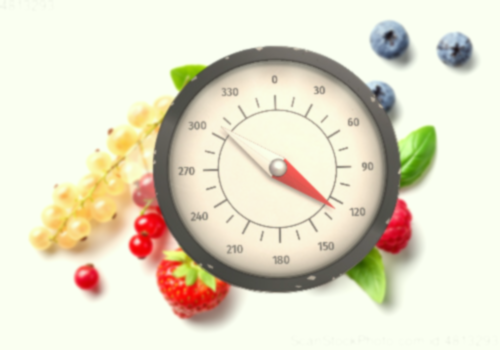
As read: 127.5
